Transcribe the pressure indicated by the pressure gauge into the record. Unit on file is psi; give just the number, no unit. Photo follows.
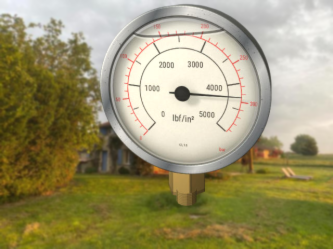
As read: 4250
